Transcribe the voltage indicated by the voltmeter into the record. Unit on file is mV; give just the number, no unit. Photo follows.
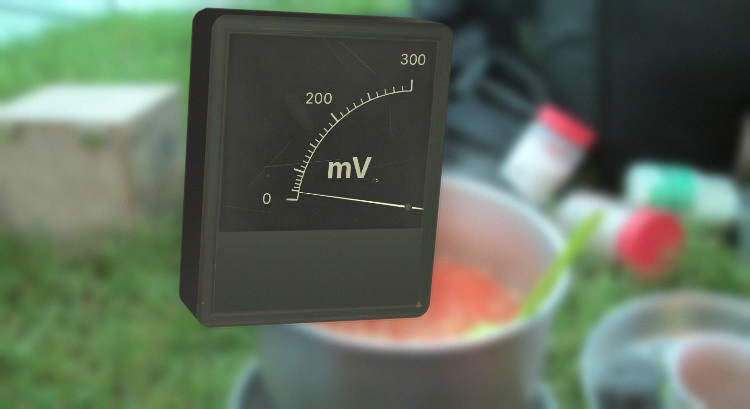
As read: 50
